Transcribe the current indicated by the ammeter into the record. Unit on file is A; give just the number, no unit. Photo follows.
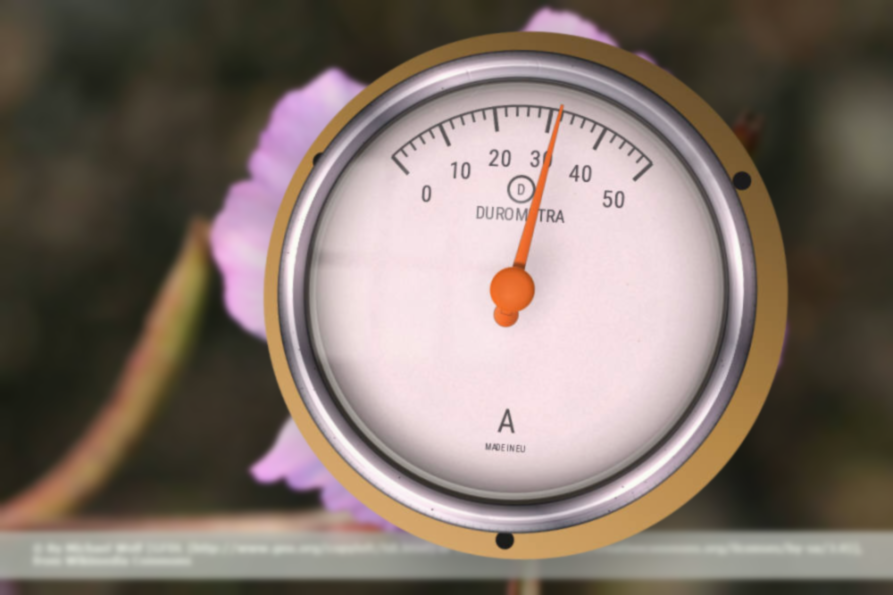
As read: 32
